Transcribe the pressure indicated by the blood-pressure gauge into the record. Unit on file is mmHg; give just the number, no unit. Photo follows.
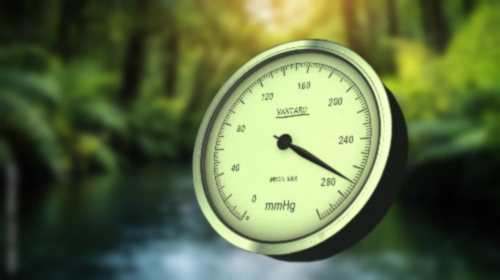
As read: 270
